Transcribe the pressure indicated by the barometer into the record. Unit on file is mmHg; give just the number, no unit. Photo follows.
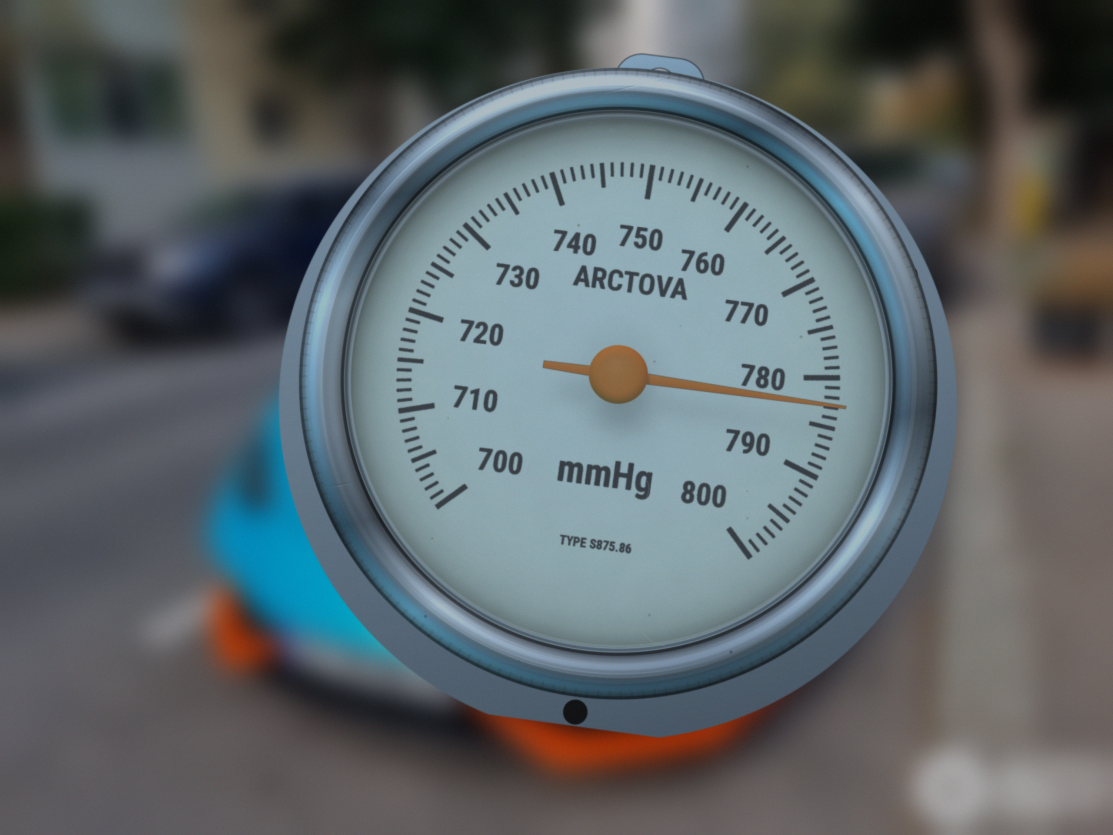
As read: 783
